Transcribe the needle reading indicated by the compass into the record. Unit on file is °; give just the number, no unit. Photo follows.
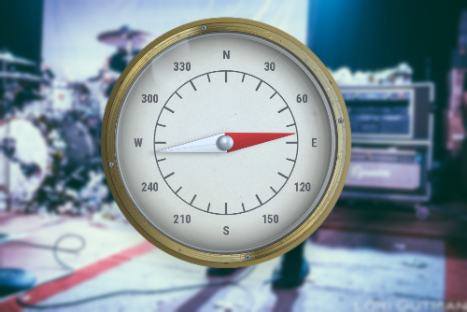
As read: 82.5
